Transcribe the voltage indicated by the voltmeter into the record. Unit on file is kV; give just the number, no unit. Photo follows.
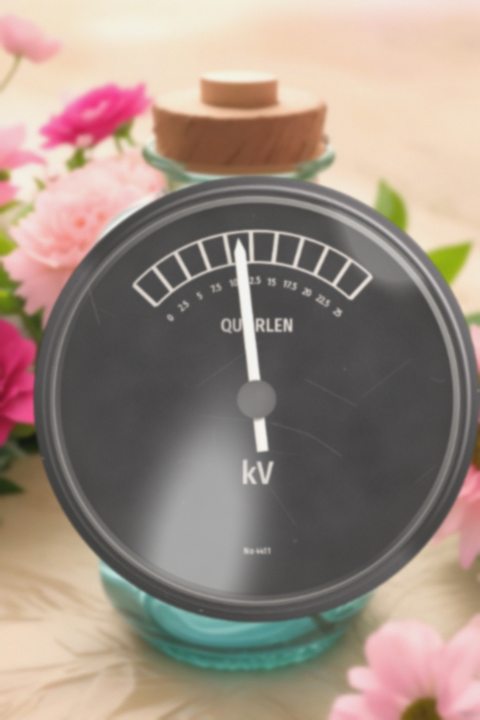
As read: 11.25
